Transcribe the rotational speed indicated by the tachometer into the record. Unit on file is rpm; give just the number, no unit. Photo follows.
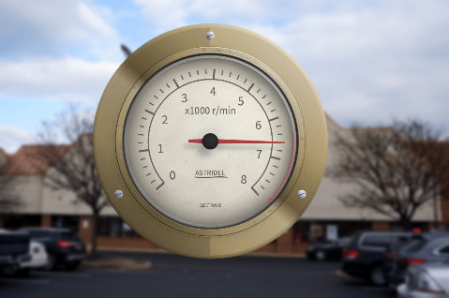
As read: 6600
